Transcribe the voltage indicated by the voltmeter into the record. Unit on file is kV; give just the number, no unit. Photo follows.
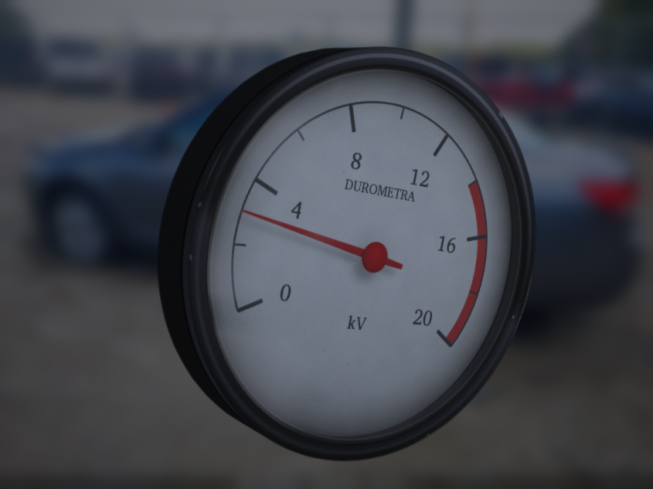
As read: 3
